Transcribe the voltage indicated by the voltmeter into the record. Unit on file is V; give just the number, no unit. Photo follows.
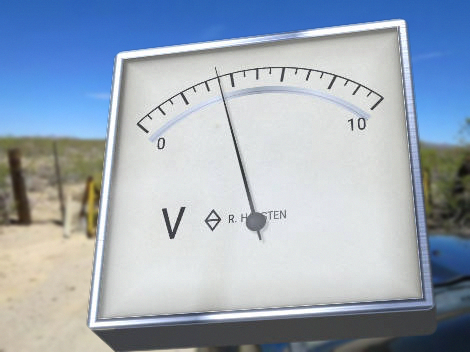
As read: 3.5
